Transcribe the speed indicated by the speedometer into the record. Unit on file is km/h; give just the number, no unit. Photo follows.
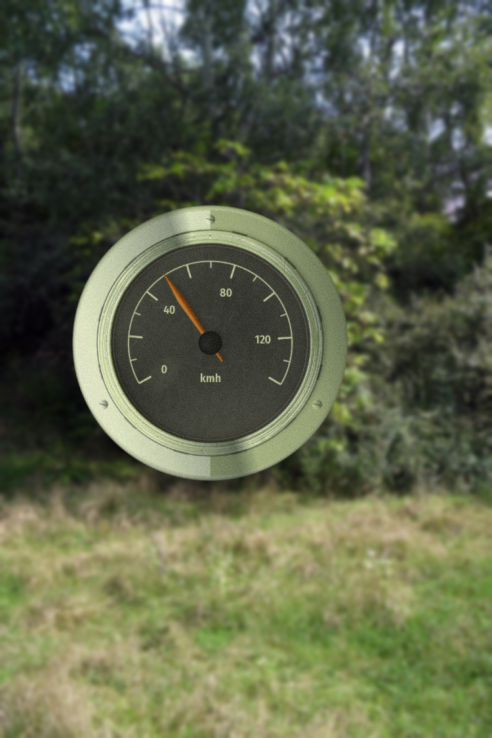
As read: 50
